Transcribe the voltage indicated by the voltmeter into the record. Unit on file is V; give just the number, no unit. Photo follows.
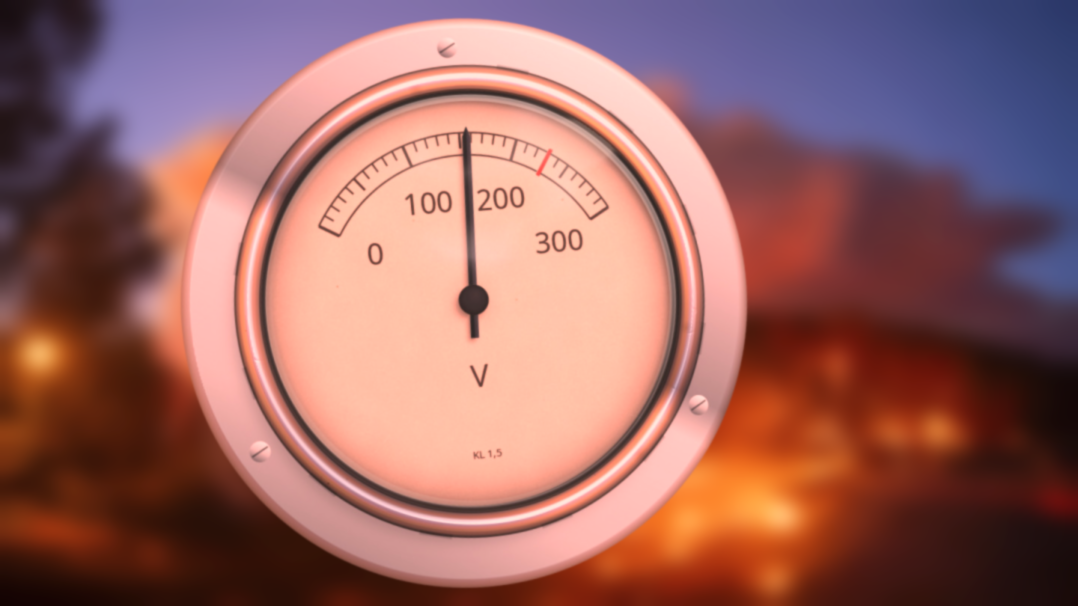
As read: 155
